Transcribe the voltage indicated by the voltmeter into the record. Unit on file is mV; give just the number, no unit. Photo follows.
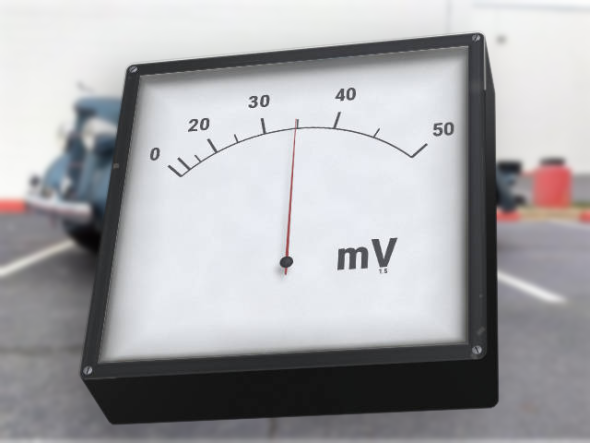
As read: 35
